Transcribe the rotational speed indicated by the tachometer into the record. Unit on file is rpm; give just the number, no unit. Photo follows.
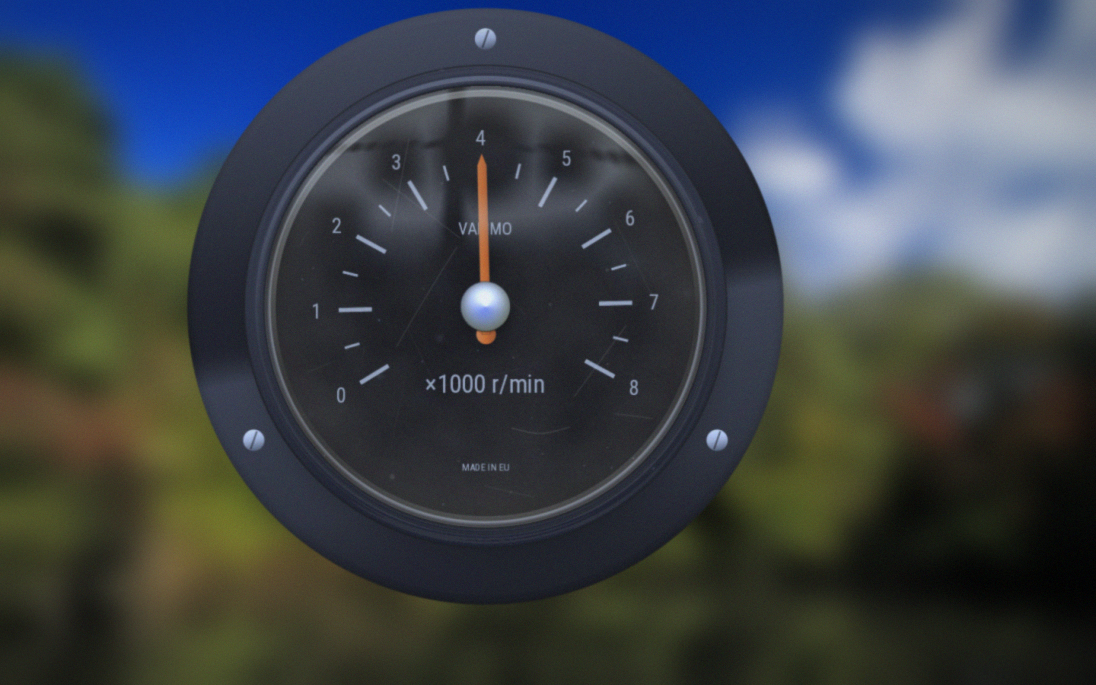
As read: 4000
